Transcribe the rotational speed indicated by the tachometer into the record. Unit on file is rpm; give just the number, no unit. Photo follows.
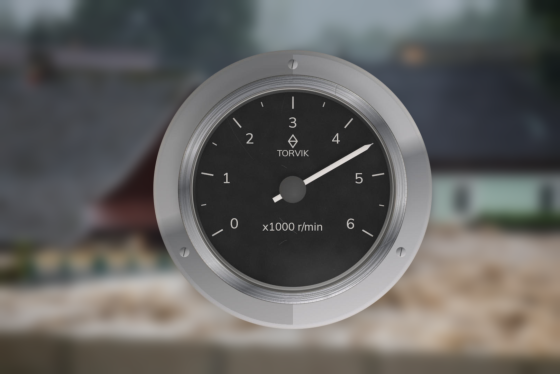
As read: 4500
